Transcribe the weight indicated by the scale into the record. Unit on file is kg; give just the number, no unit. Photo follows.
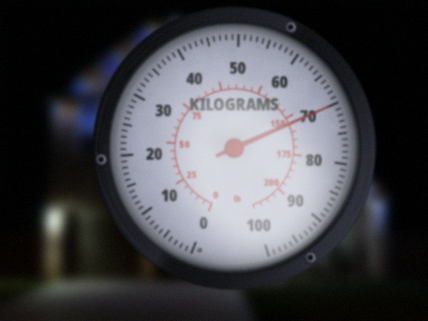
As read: 70
